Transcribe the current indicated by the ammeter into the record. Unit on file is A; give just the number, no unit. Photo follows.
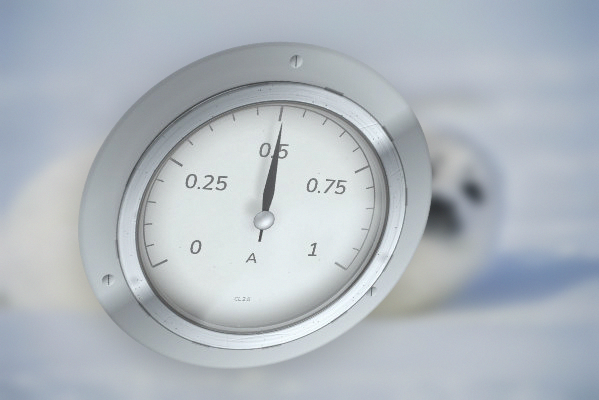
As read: 0.5
